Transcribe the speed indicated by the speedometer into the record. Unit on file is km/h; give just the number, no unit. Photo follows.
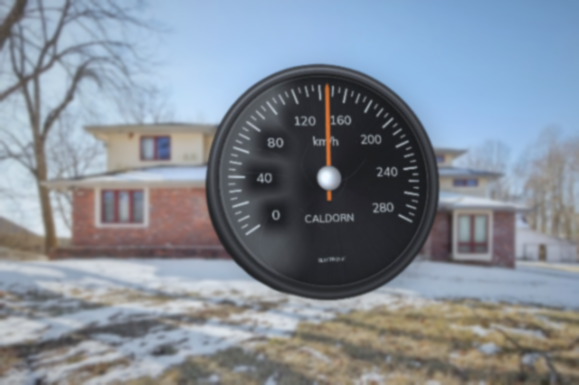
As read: 145
